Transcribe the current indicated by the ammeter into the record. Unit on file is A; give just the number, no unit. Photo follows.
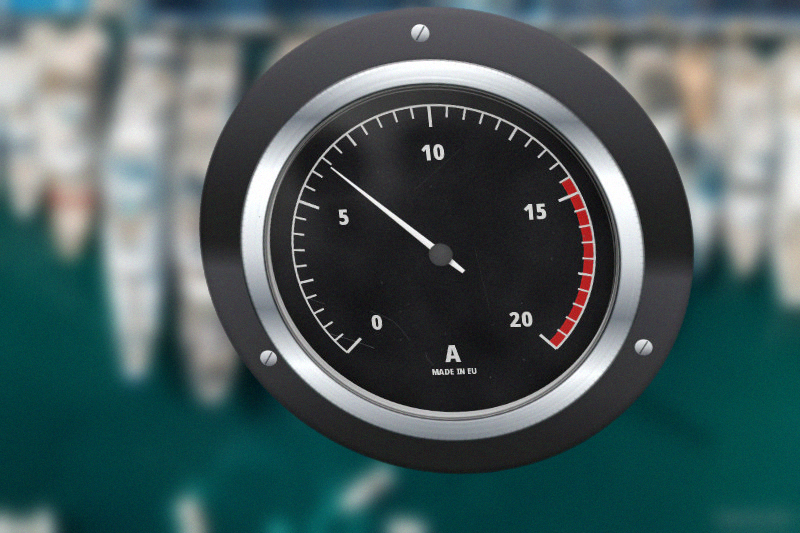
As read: 6.5
